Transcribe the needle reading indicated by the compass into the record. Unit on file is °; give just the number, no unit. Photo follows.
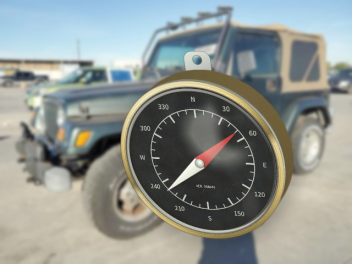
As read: 50
